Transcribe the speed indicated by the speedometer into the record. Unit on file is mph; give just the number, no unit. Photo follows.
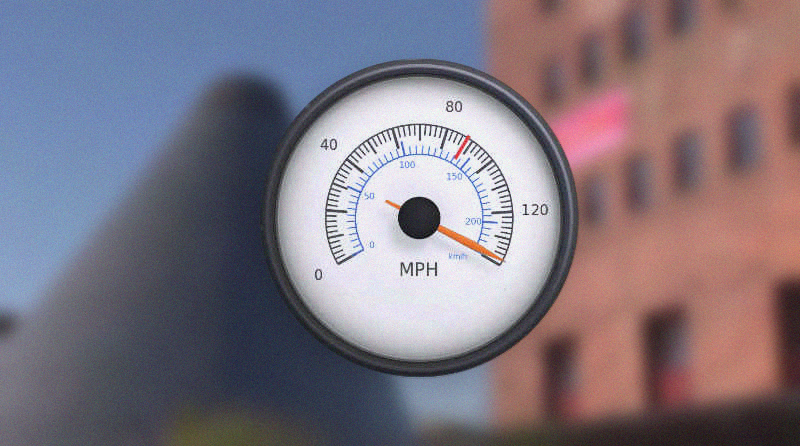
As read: 138
